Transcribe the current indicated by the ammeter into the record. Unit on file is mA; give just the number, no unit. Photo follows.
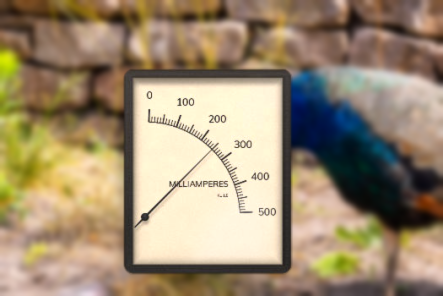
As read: 250
